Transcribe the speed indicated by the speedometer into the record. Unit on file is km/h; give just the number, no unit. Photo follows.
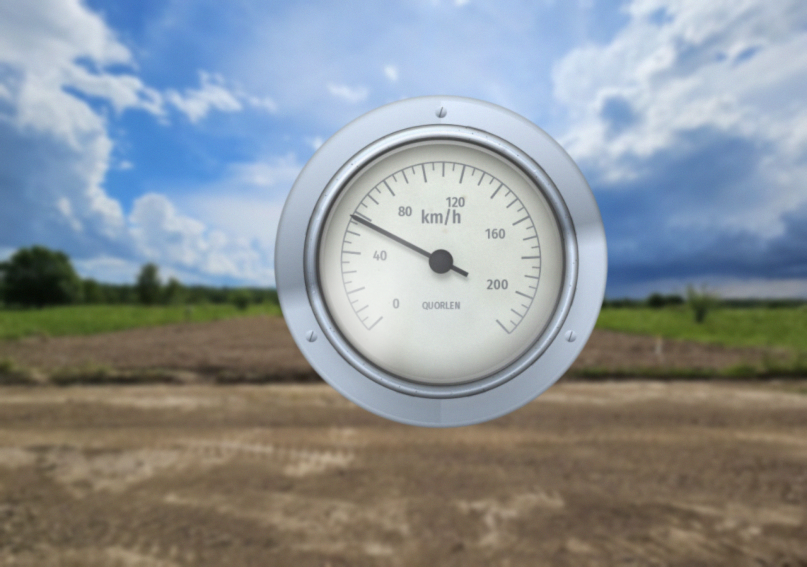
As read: 57.5
